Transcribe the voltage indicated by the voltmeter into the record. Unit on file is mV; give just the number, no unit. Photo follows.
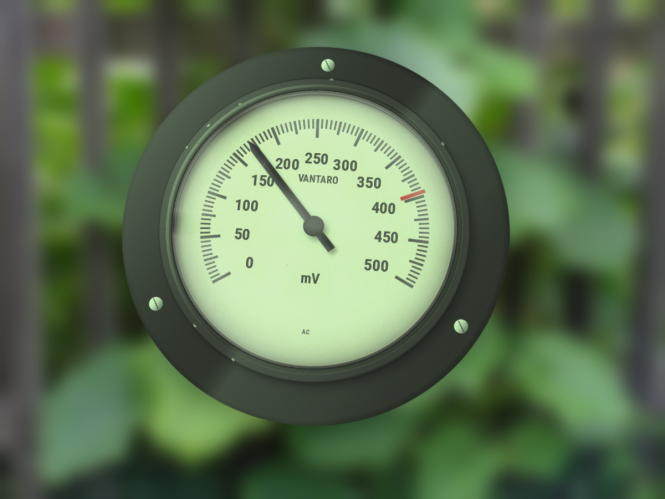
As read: 170
